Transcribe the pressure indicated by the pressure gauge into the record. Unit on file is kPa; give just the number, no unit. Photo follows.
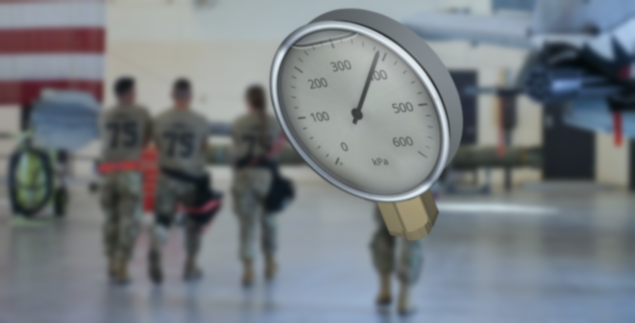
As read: 390
